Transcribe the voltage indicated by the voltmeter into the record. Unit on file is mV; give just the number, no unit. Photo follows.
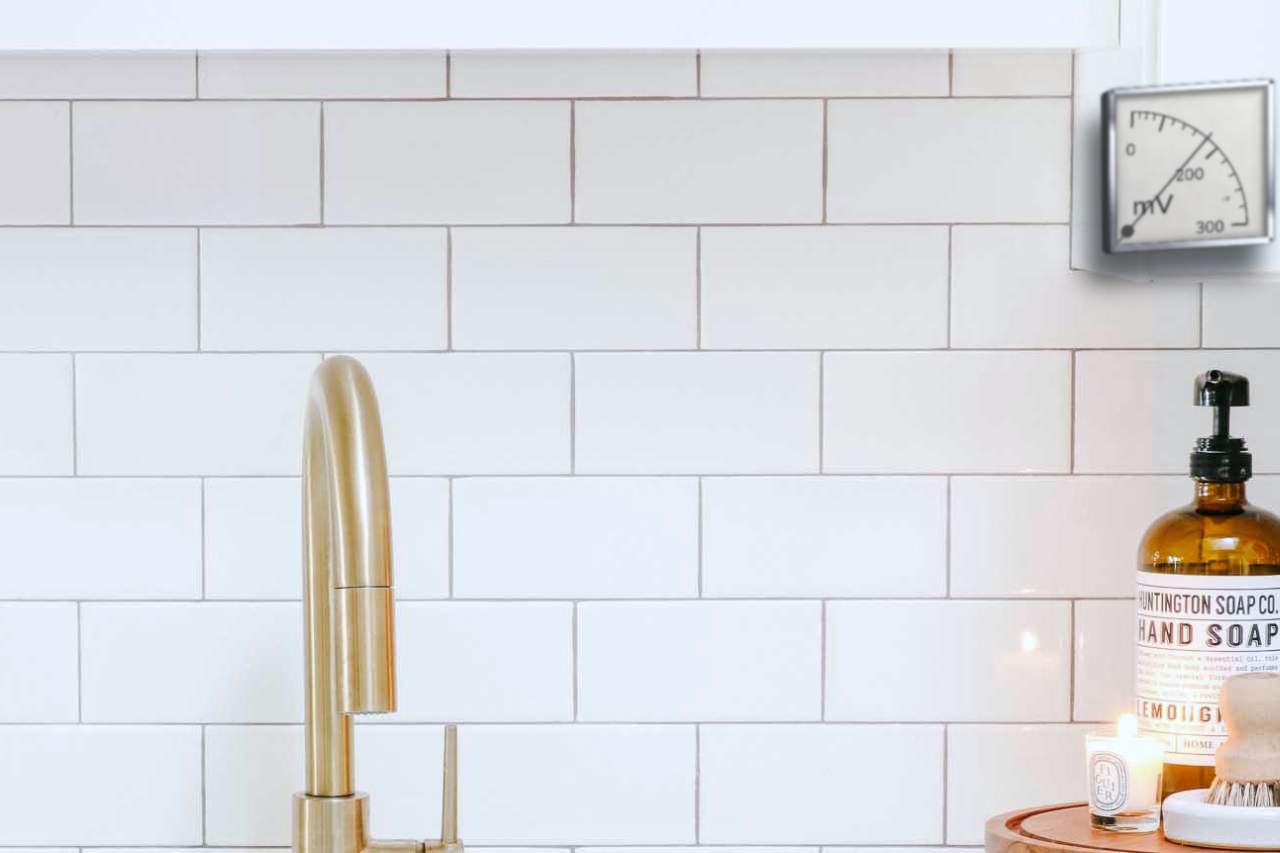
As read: 180
